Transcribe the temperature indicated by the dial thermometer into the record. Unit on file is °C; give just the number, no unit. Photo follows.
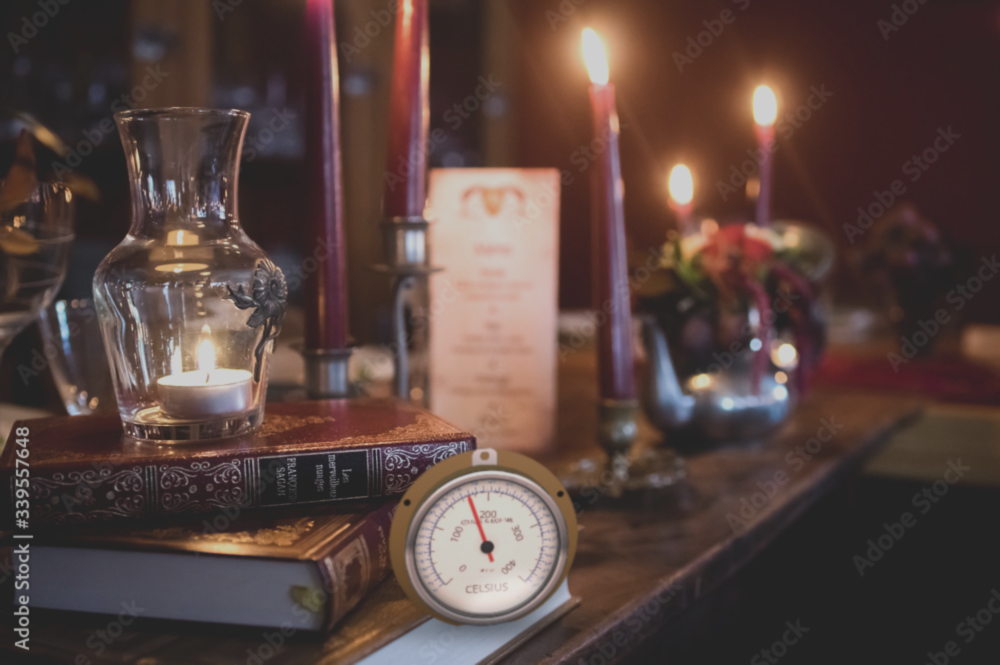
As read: 170
